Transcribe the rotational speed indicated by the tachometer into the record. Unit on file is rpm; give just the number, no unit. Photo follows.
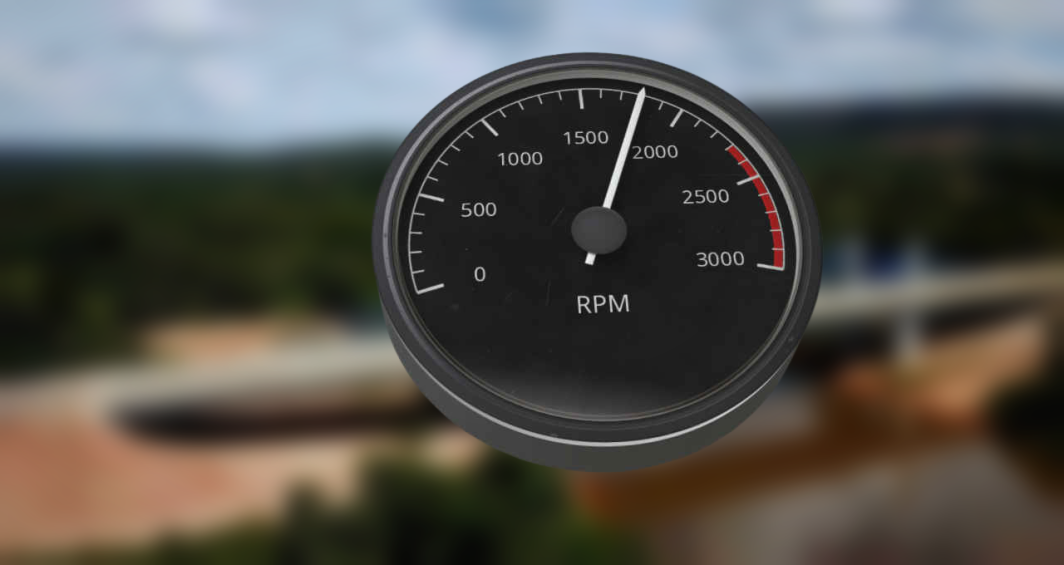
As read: 1800
